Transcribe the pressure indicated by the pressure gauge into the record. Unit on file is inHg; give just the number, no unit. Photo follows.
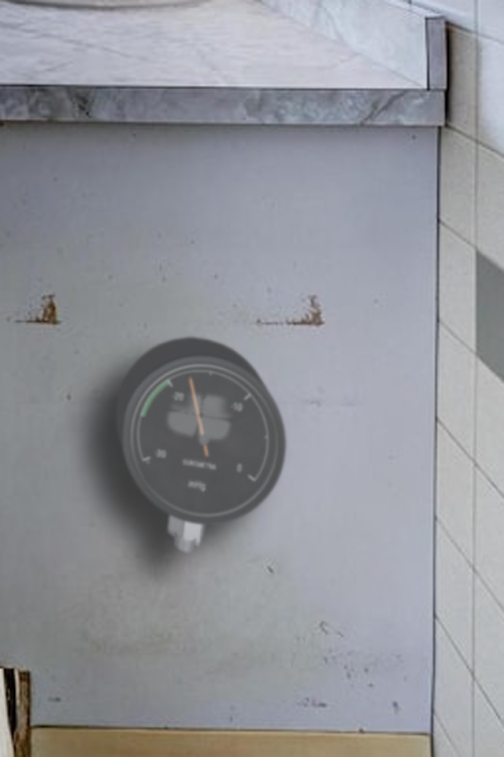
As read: -17.5
